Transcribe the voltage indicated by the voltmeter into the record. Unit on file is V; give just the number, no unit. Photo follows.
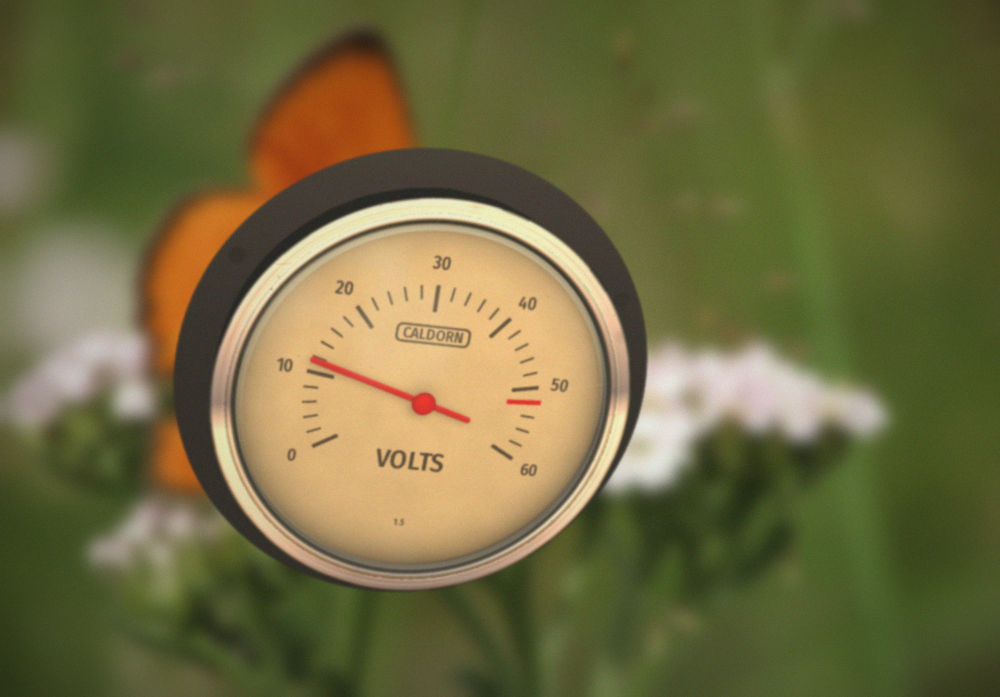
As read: 12
